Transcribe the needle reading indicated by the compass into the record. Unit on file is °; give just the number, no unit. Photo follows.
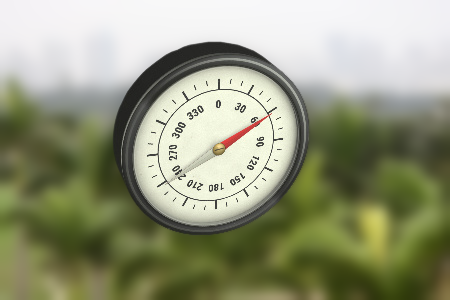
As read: 60
